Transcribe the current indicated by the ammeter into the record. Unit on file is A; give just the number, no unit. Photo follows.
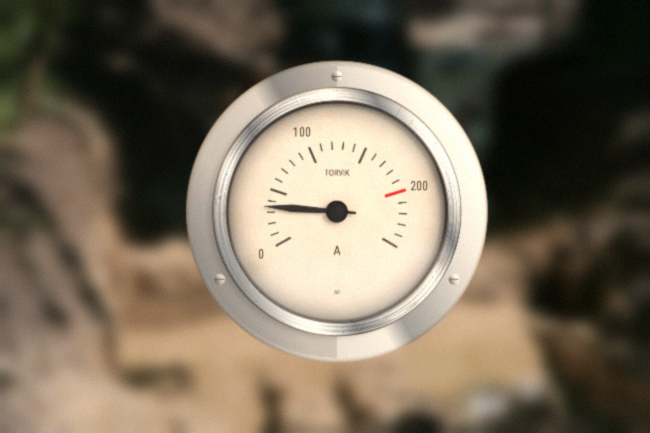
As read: 35
